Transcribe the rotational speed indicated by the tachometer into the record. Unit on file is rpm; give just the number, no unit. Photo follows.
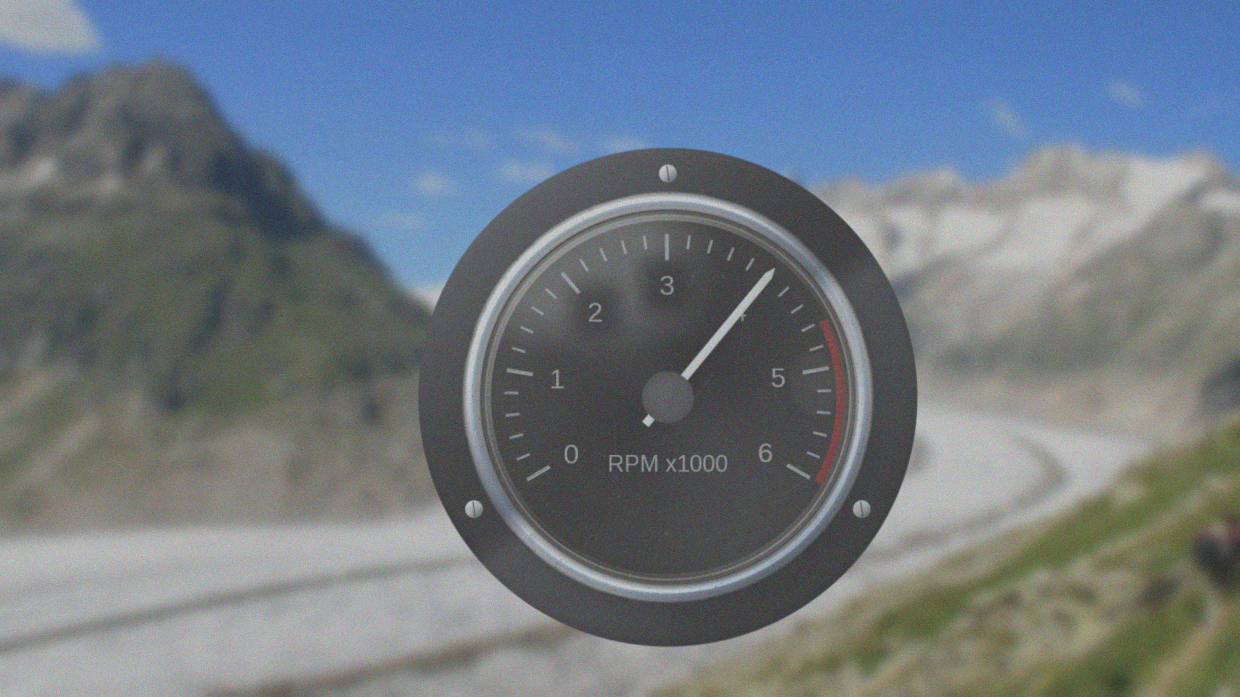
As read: 4000
